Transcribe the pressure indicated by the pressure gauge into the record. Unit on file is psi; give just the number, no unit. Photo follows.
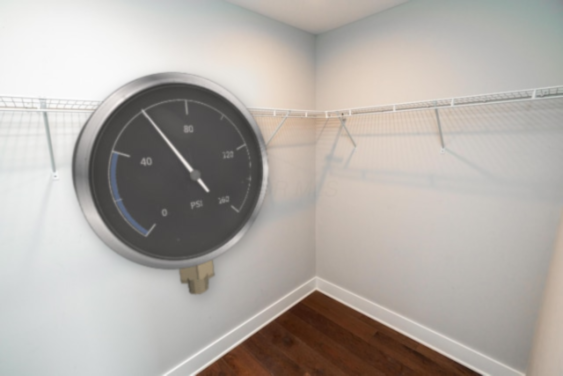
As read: 60
